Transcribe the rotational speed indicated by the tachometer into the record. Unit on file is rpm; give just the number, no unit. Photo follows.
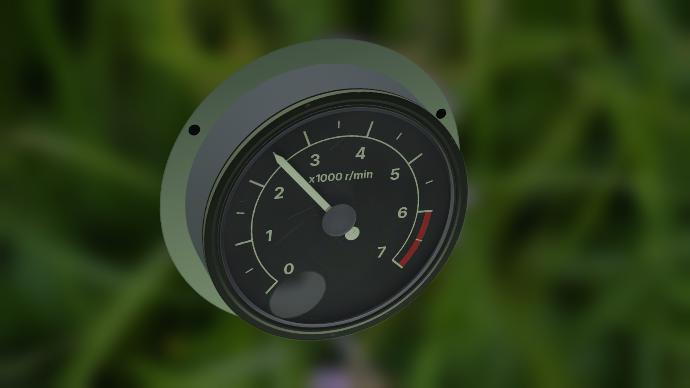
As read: 2500
